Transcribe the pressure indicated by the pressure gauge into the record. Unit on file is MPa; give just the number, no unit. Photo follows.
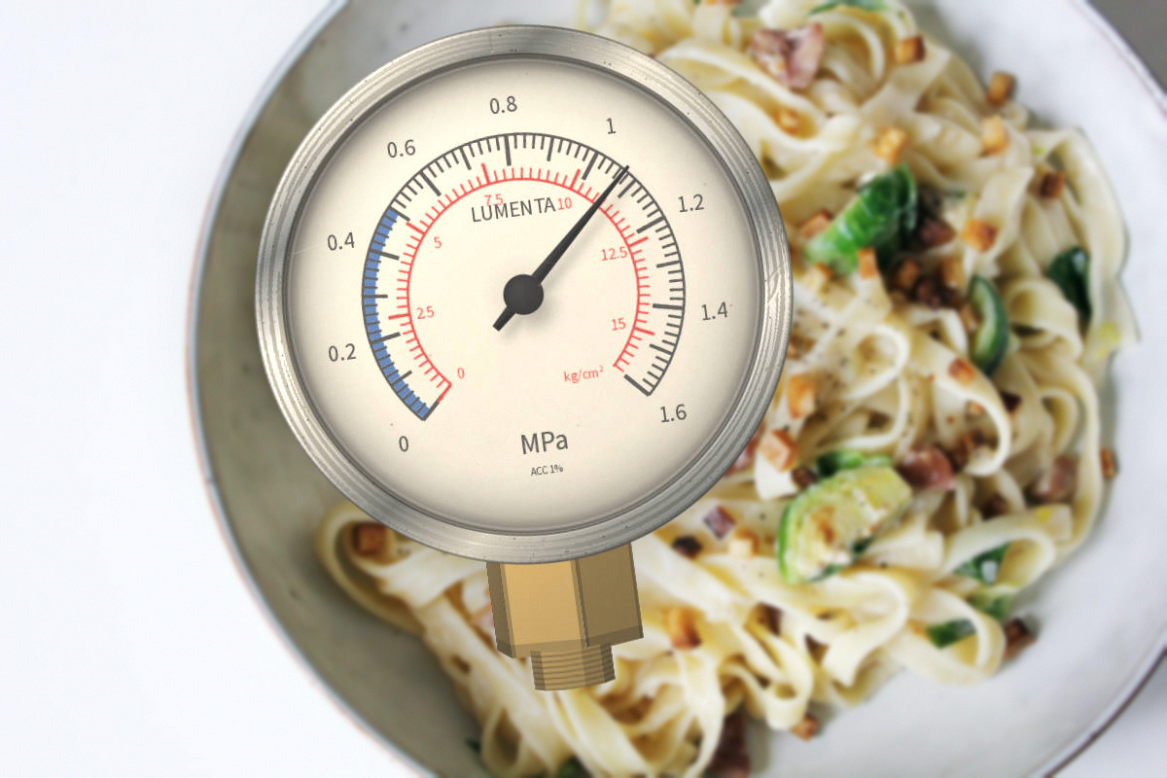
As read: 1.07
